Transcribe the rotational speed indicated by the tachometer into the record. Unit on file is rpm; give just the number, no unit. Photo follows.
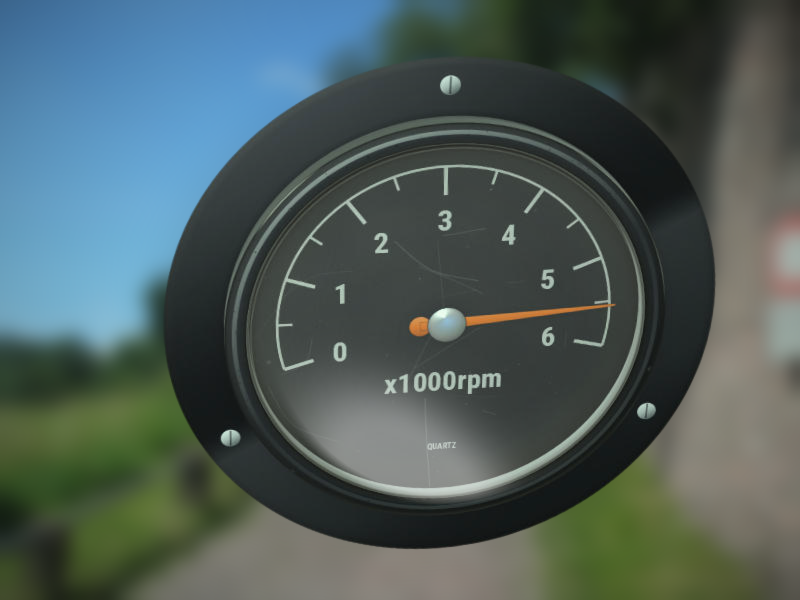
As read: 5500
